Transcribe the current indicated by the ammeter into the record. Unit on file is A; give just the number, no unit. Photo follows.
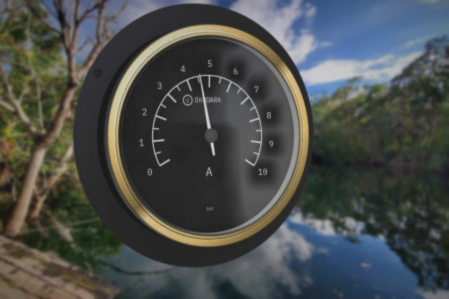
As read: 4.5
